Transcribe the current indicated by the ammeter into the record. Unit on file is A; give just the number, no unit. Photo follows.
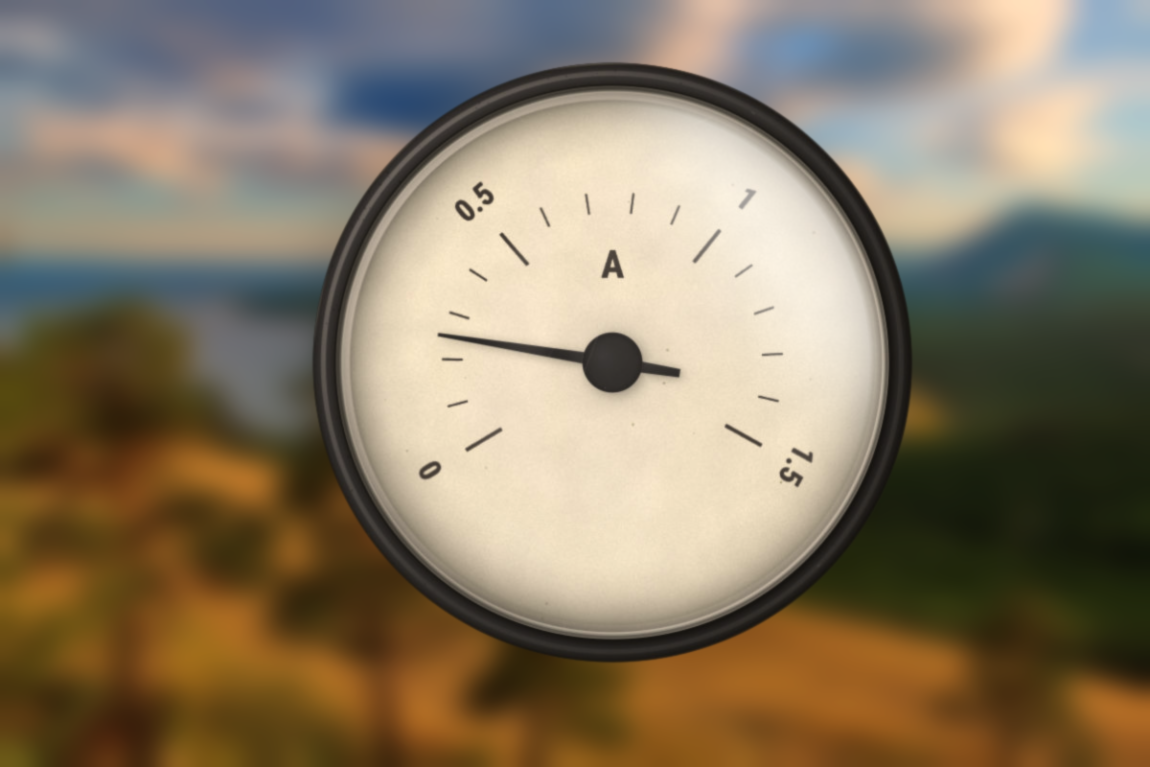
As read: 0.25
